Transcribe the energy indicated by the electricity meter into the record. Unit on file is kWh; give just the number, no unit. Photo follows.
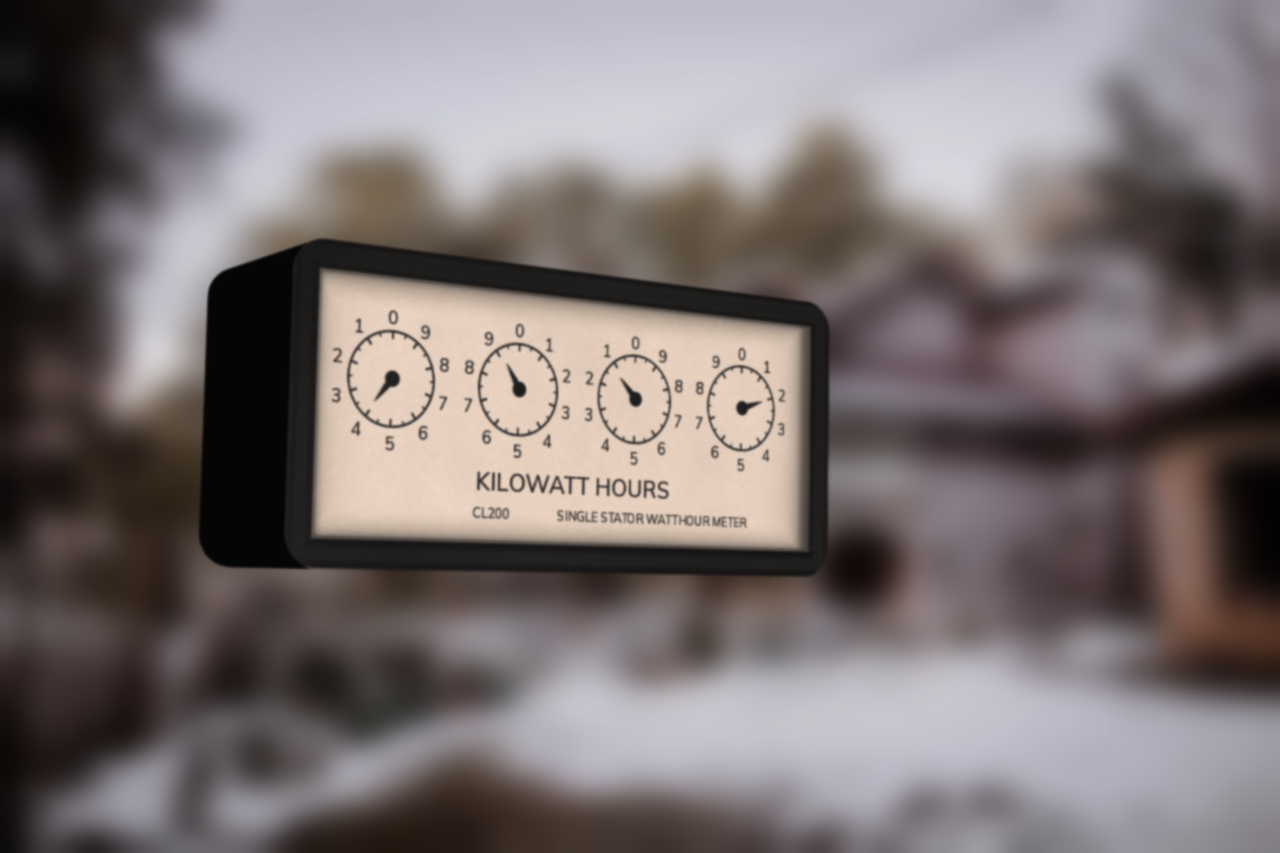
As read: 3912
